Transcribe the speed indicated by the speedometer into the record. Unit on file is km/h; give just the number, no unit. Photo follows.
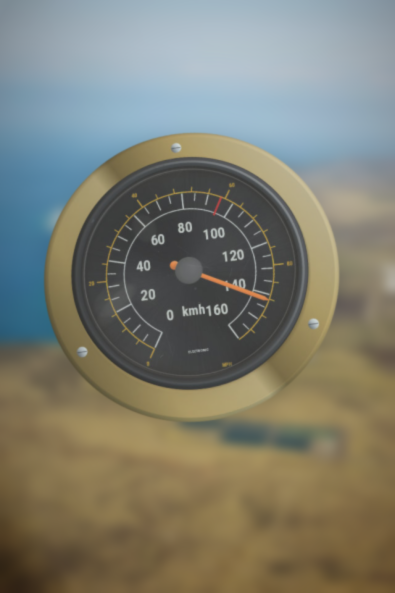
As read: 142.5
